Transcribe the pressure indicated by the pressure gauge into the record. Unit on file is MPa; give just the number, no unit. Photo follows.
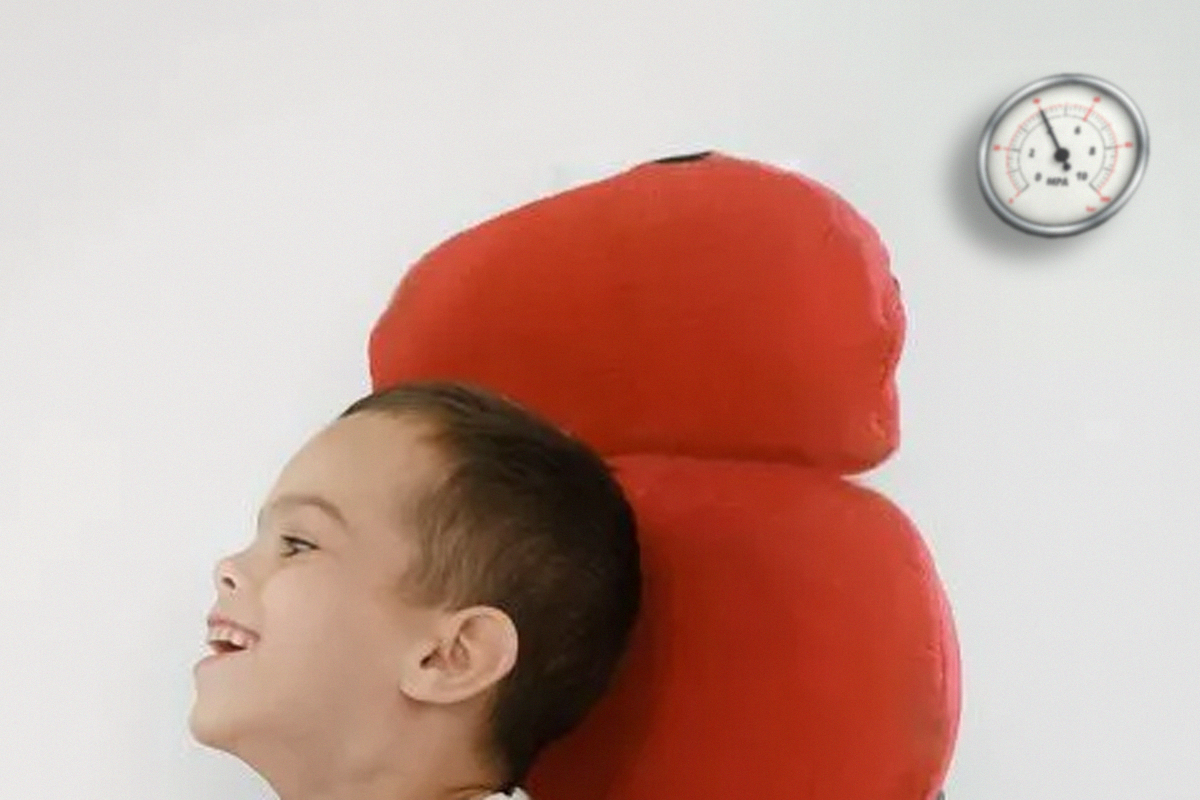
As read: 4
